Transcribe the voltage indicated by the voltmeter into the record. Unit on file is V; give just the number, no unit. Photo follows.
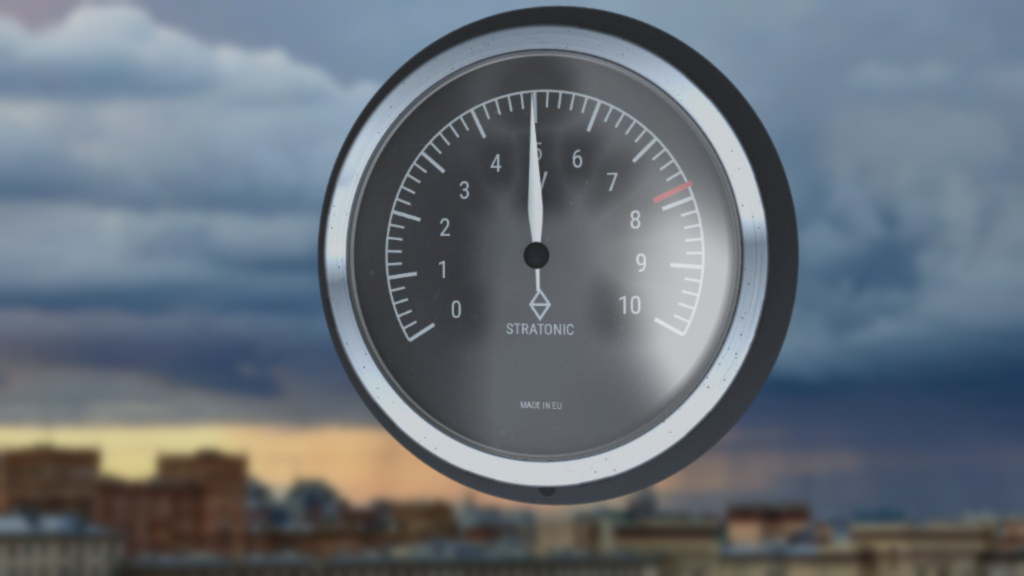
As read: 5
